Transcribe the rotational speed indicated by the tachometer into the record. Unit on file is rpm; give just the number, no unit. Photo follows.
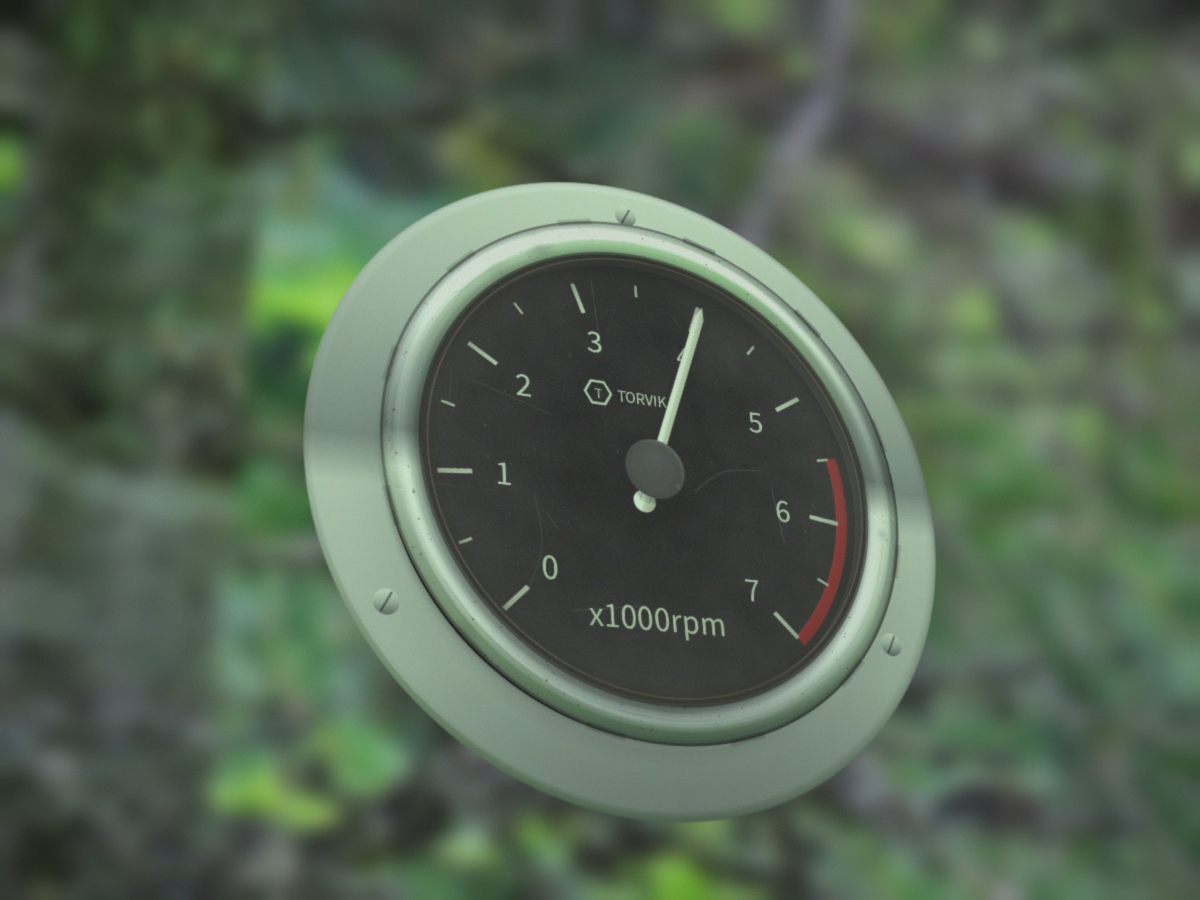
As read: 4000
